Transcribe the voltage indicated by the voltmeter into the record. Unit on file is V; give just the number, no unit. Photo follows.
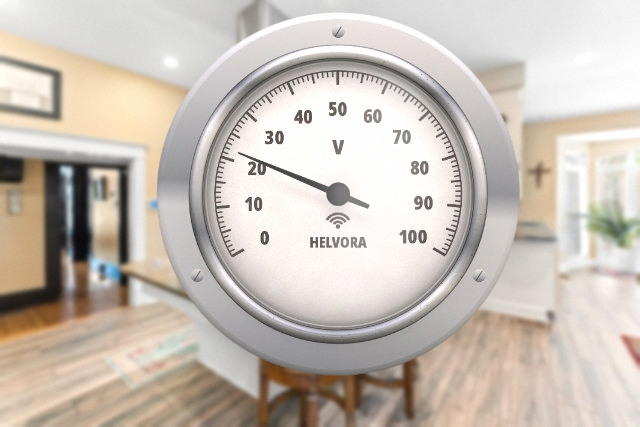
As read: 22
